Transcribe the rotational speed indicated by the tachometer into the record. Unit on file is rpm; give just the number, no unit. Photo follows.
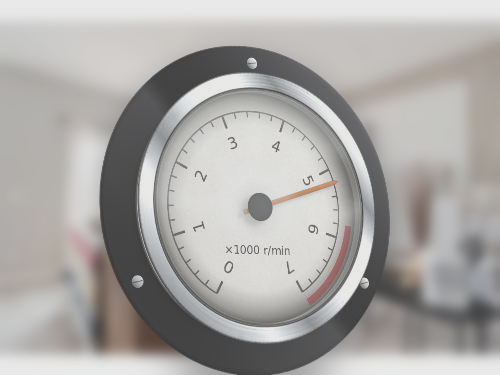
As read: 5200
